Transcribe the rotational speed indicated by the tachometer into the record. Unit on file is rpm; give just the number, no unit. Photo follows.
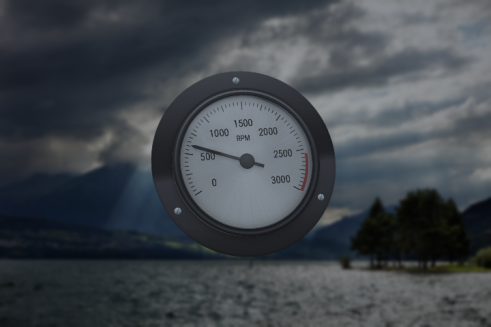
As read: 600
